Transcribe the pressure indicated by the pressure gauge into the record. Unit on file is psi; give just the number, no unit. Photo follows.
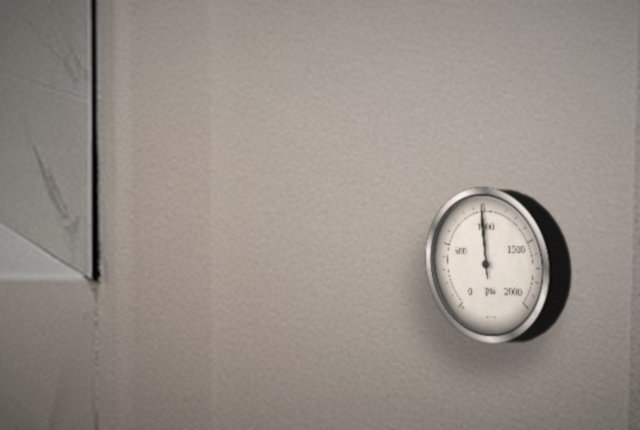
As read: 1000
